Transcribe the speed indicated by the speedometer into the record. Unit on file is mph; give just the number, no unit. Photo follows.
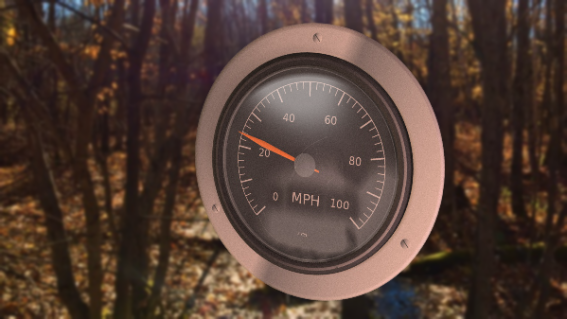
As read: 24
